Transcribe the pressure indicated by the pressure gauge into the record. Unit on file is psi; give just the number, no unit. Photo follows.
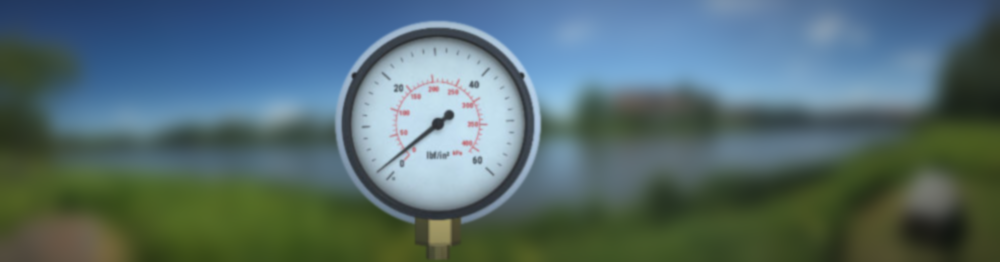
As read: 2
